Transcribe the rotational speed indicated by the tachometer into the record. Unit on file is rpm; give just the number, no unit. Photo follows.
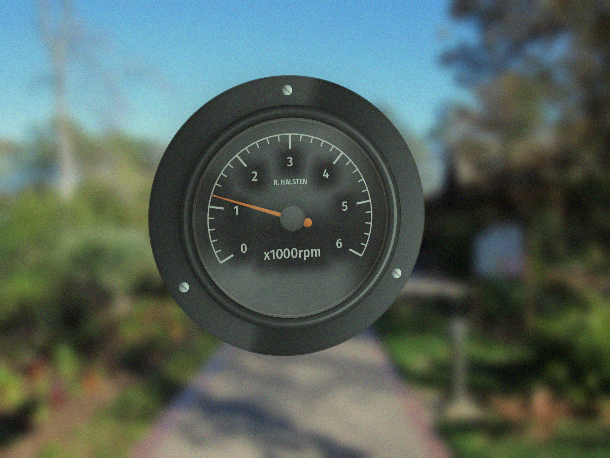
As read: 1200
